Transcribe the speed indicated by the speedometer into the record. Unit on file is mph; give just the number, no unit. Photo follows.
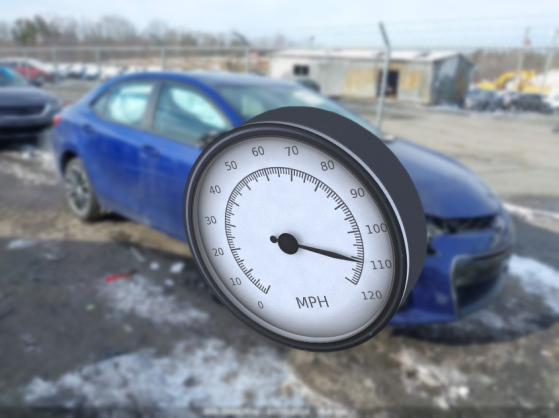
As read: 110
